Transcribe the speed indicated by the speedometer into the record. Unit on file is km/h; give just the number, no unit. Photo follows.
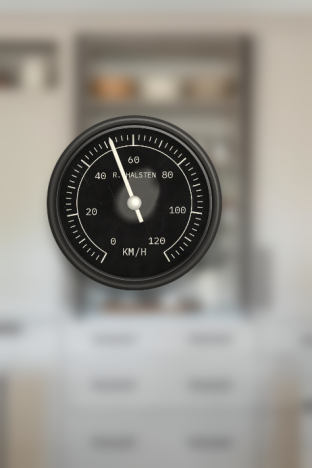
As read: 52
